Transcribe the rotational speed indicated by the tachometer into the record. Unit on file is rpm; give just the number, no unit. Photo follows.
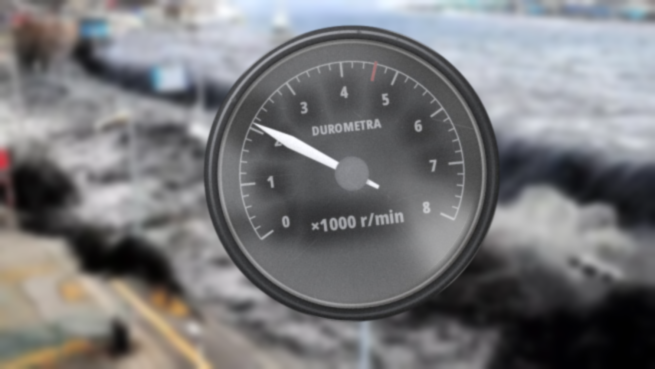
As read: 2100
